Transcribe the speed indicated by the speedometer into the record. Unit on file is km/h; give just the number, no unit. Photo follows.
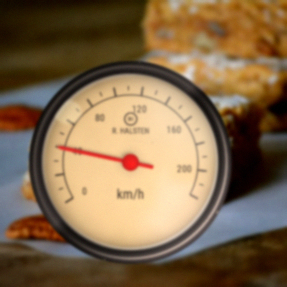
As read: 40
